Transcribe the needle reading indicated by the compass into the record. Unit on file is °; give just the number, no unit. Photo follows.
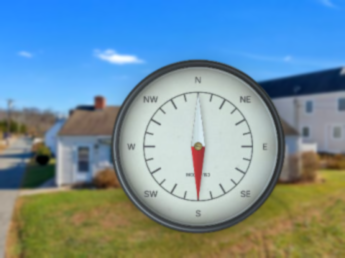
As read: 180
